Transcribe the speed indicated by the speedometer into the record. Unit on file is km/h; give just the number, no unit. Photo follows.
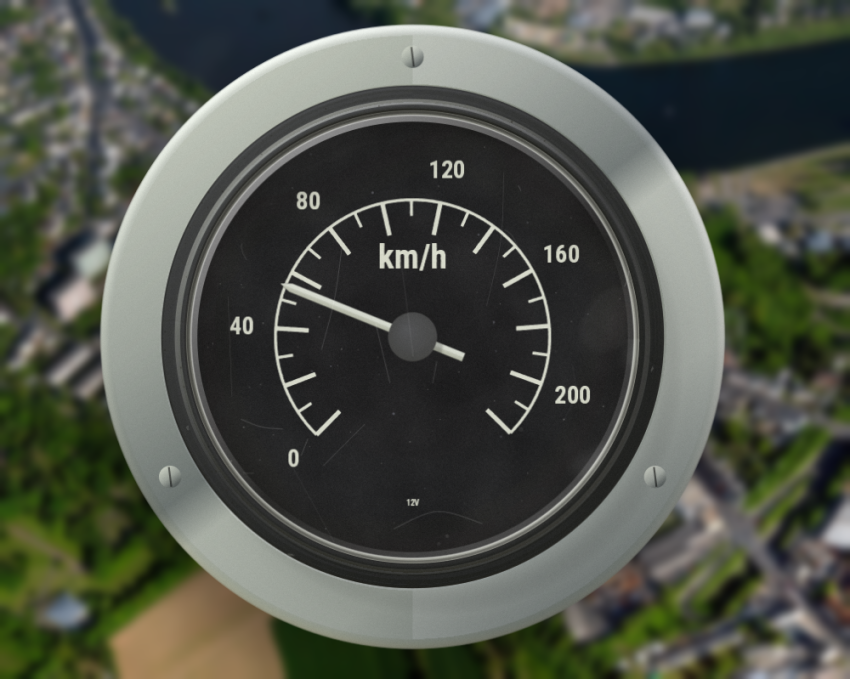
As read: 55
